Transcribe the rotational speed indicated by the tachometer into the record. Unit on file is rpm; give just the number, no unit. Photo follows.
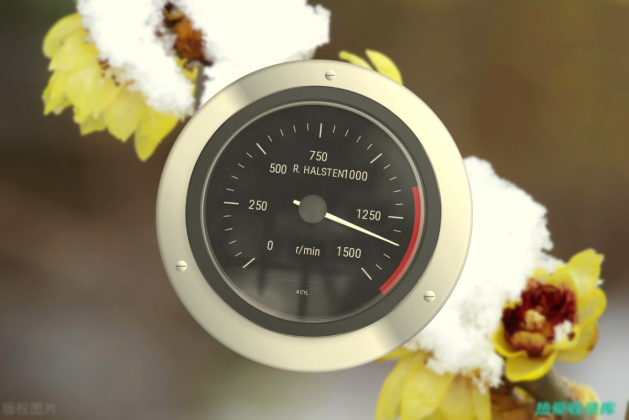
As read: 1350
